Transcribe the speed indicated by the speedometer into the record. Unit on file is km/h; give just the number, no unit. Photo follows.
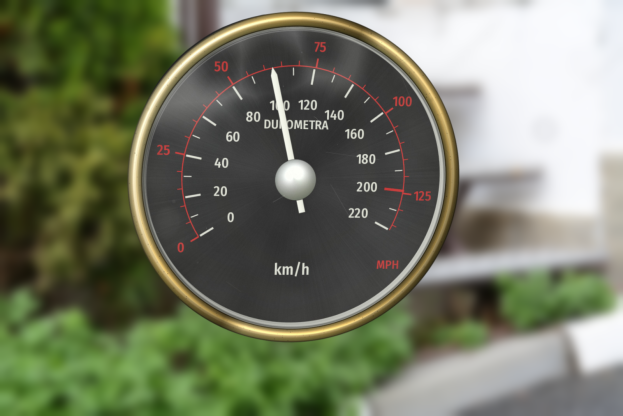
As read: 100
